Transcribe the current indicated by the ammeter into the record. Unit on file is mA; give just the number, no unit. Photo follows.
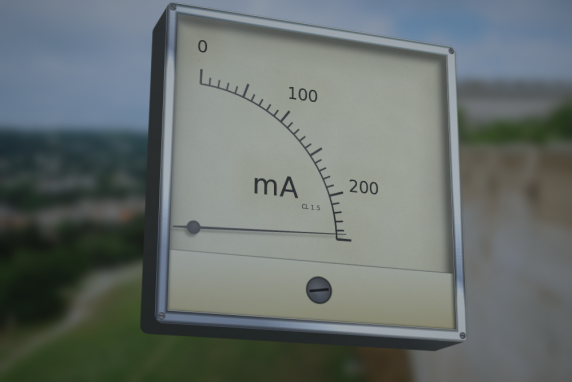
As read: 245
